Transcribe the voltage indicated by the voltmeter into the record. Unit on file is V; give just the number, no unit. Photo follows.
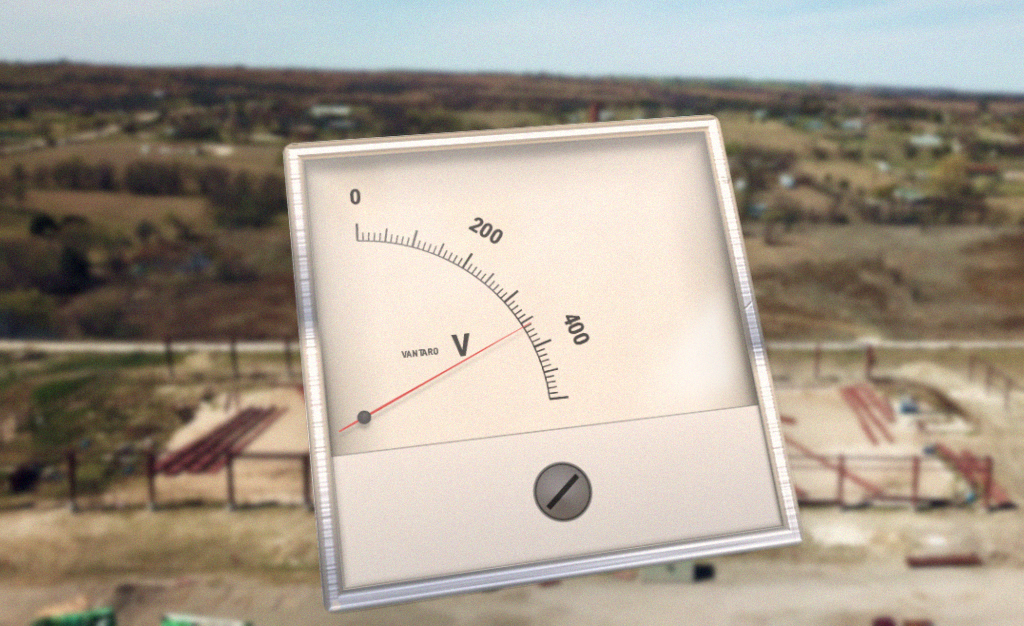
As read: 360
